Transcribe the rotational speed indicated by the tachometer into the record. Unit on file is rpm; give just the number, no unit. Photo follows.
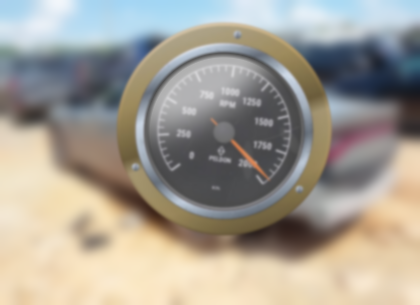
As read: 1950
